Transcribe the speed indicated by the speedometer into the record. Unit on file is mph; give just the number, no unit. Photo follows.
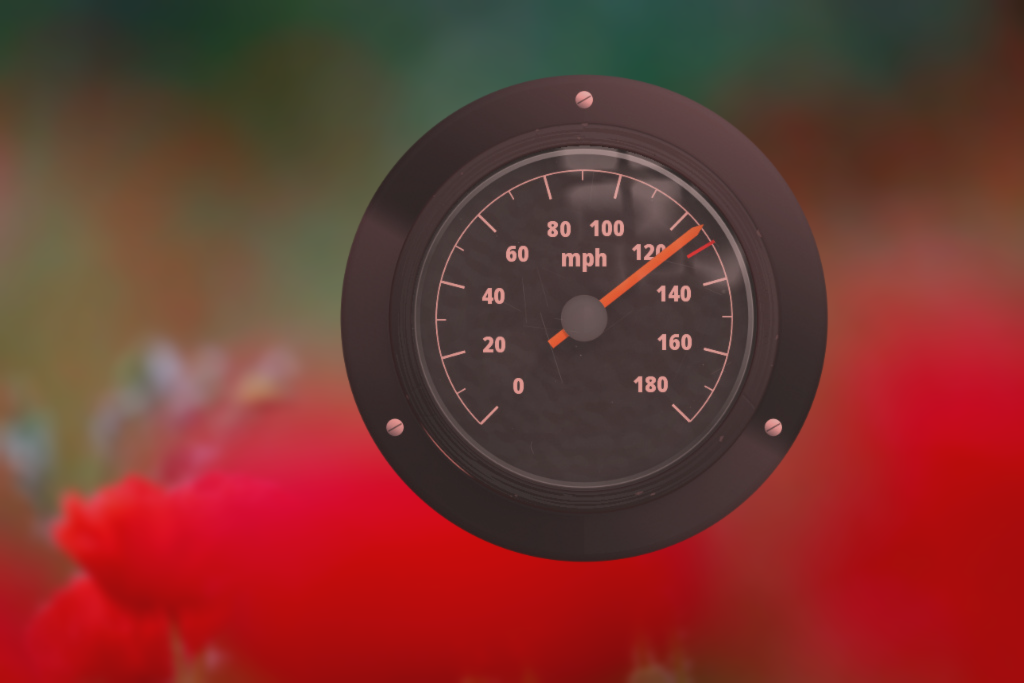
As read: 125
